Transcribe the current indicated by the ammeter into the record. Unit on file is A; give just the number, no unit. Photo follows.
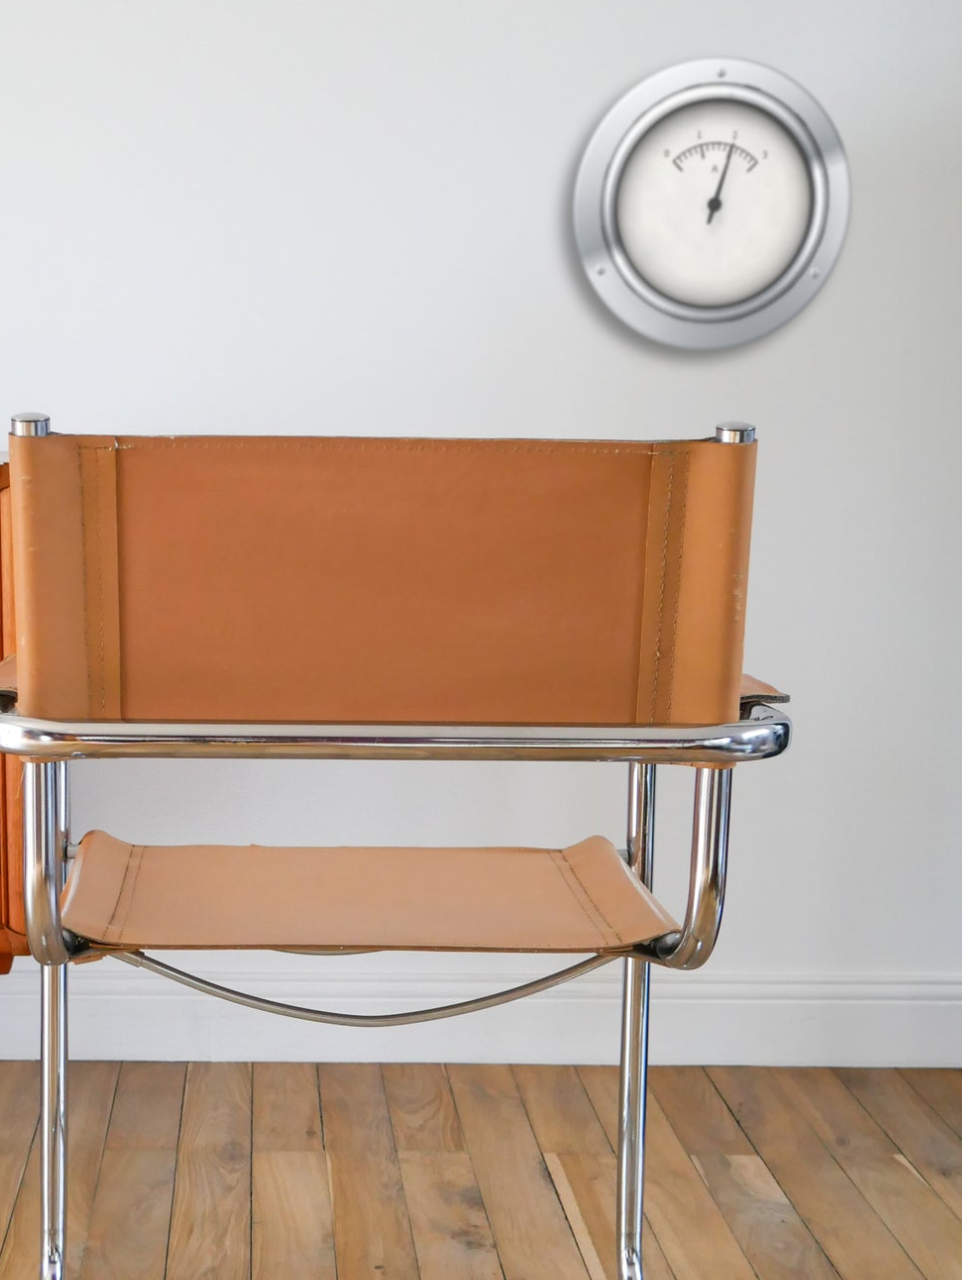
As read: 2
